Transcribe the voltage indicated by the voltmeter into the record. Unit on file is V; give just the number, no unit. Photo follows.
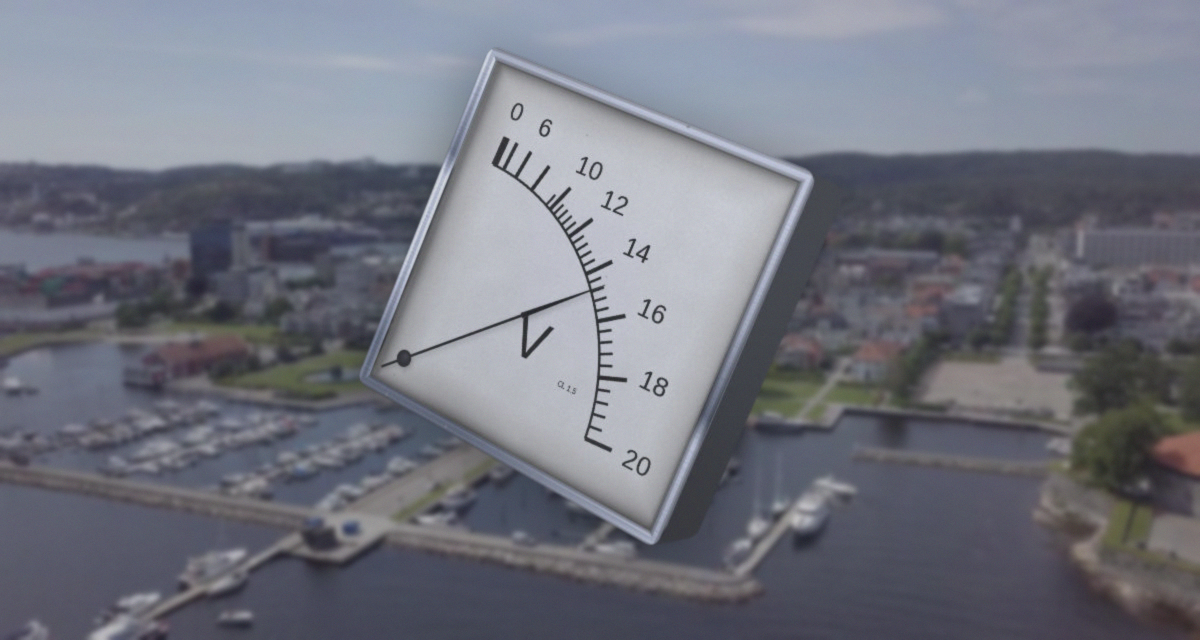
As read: 14.8
